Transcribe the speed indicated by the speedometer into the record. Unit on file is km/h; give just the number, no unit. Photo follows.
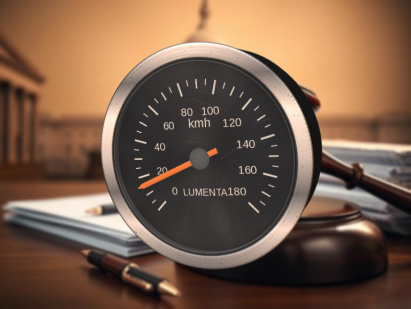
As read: 15
